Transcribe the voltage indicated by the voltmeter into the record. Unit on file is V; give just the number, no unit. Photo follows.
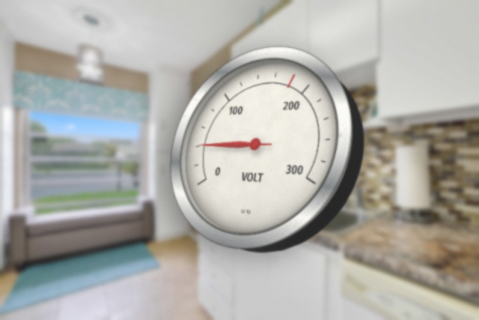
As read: 40
